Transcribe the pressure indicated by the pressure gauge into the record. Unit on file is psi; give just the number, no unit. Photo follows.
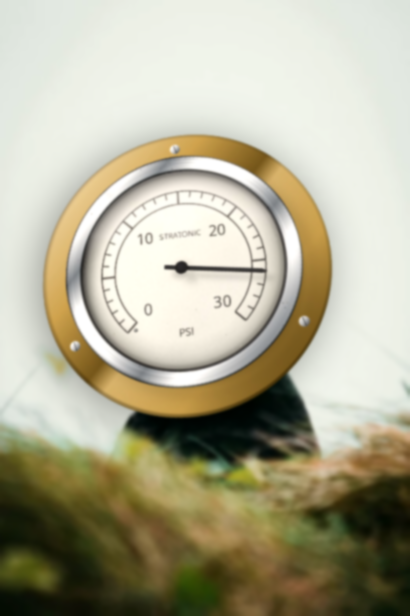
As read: 26
